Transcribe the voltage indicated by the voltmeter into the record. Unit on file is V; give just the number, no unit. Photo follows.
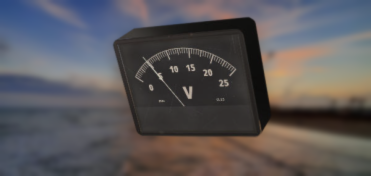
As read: 5
